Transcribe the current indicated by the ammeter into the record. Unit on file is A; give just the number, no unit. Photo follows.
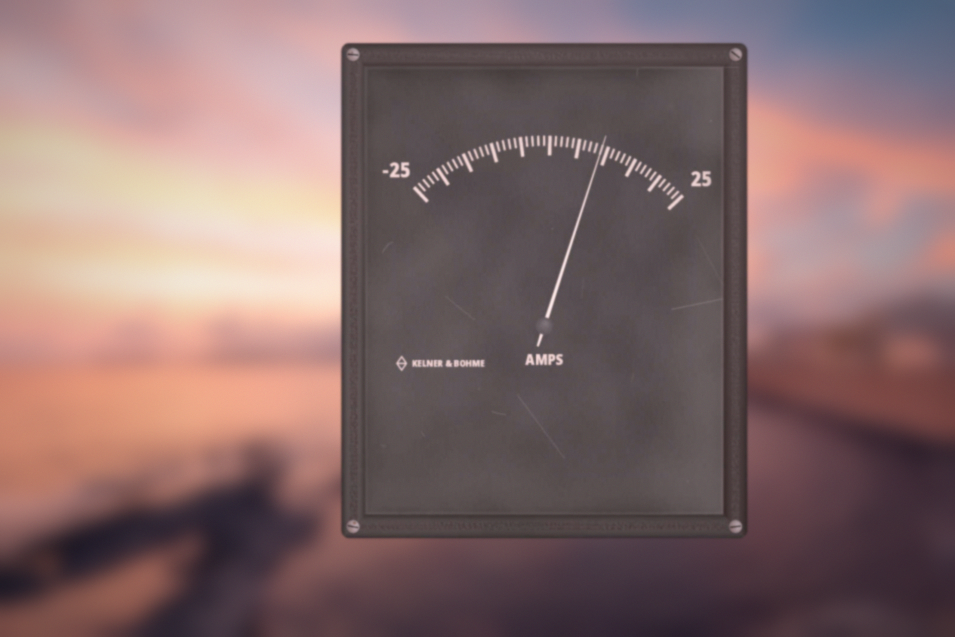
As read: 9
